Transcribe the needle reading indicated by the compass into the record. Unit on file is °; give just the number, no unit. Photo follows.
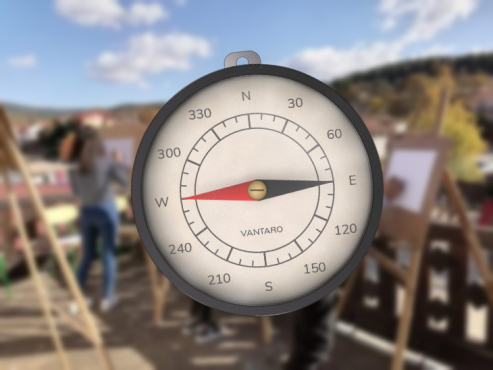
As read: 270
